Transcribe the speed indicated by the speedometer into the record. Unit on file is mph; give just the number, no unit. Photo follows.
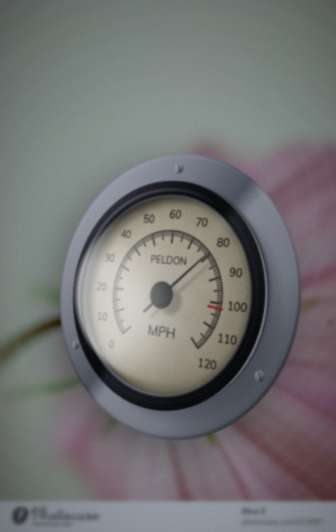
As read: 80
